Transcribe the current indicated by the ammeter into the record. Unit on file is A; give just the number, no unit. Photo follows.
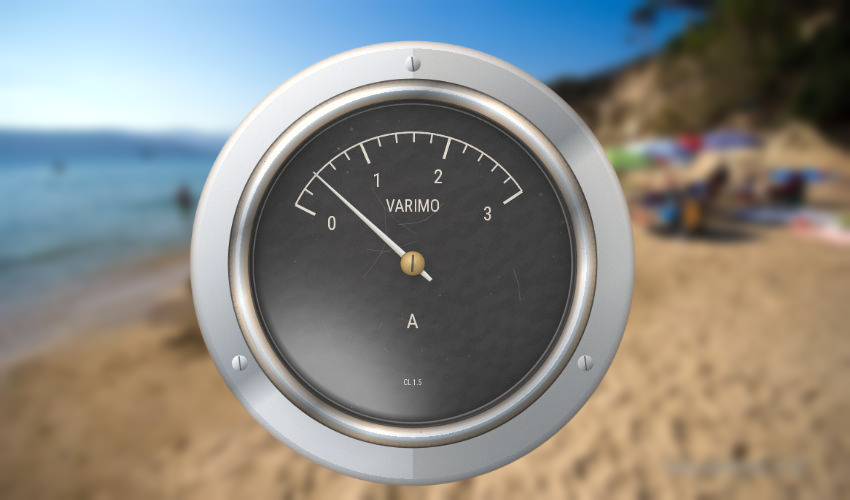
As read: 0.4
